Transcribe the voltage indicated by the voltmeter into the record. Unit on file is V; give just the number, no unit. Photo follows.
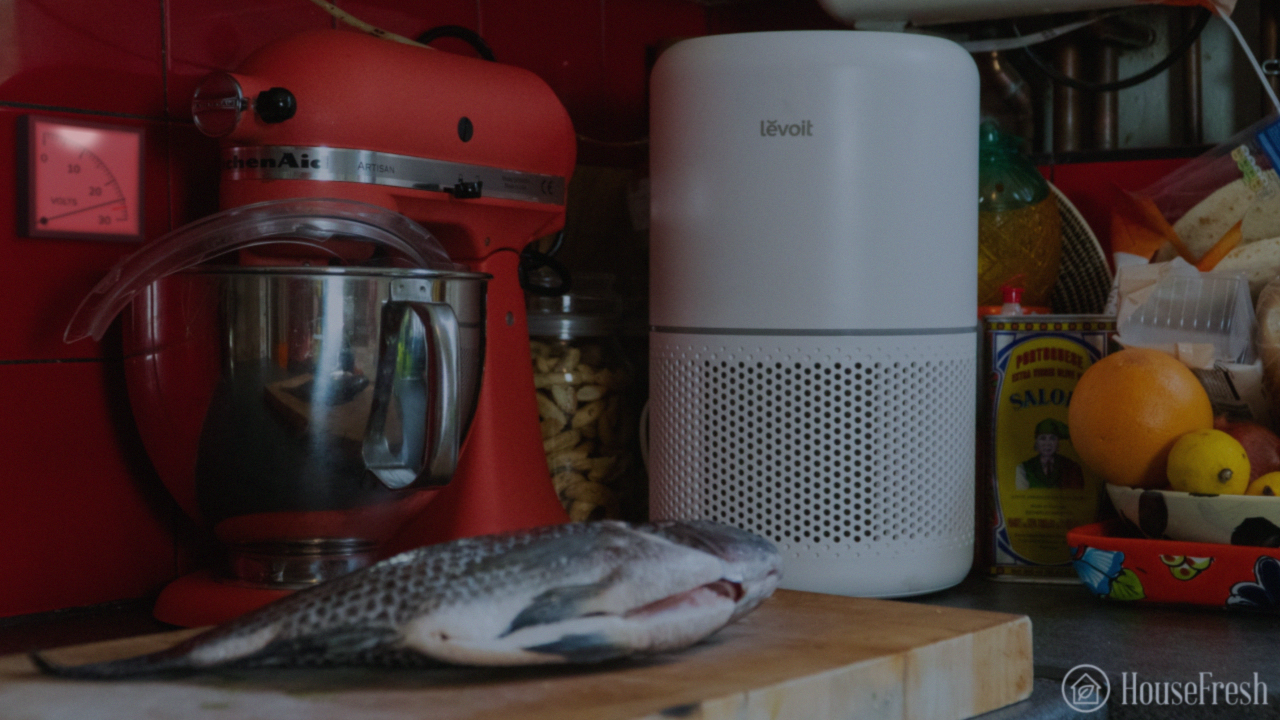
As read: 25
